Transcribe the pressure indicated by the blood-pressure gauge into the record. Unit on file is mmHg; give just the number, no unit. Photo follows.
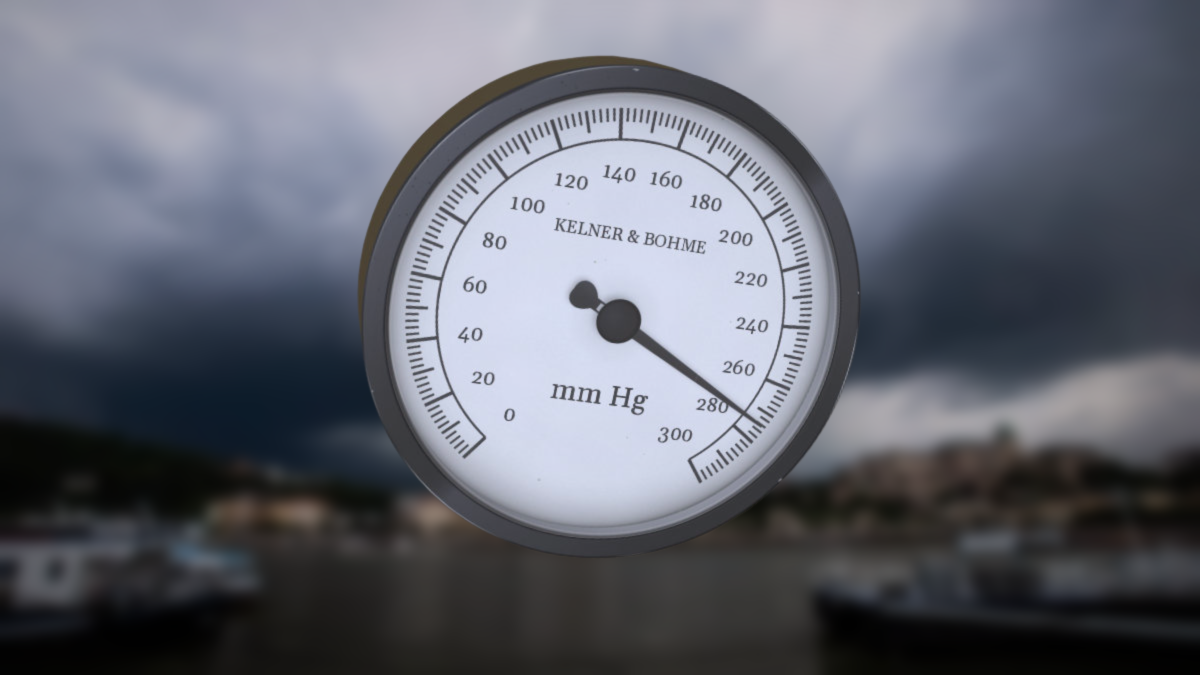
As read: 274
